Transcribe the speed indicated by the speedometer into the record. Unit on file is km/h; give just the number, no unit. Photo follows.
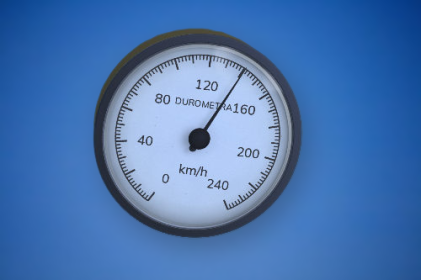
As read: 140
